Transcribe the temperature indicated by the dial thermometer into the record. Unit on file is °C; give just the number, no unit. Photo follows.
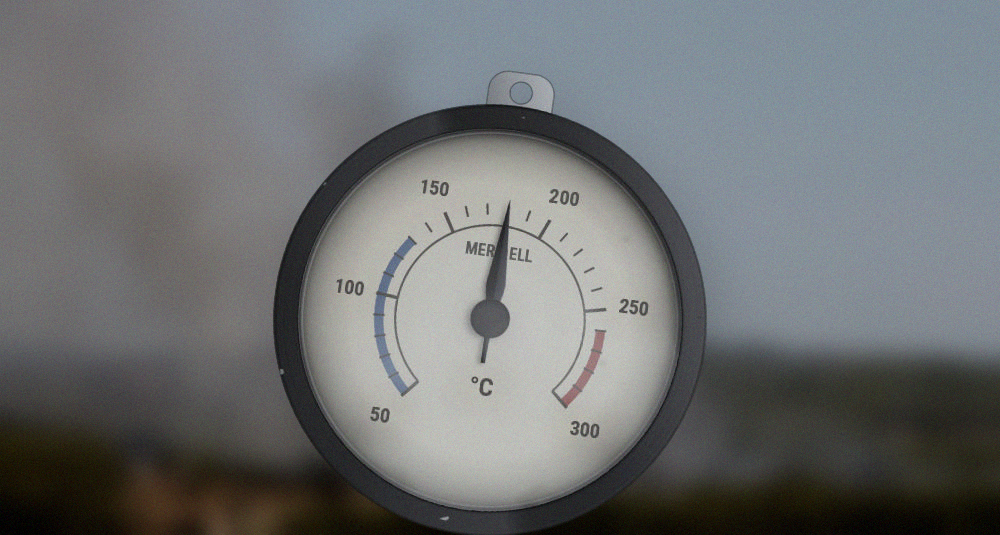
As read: 180
